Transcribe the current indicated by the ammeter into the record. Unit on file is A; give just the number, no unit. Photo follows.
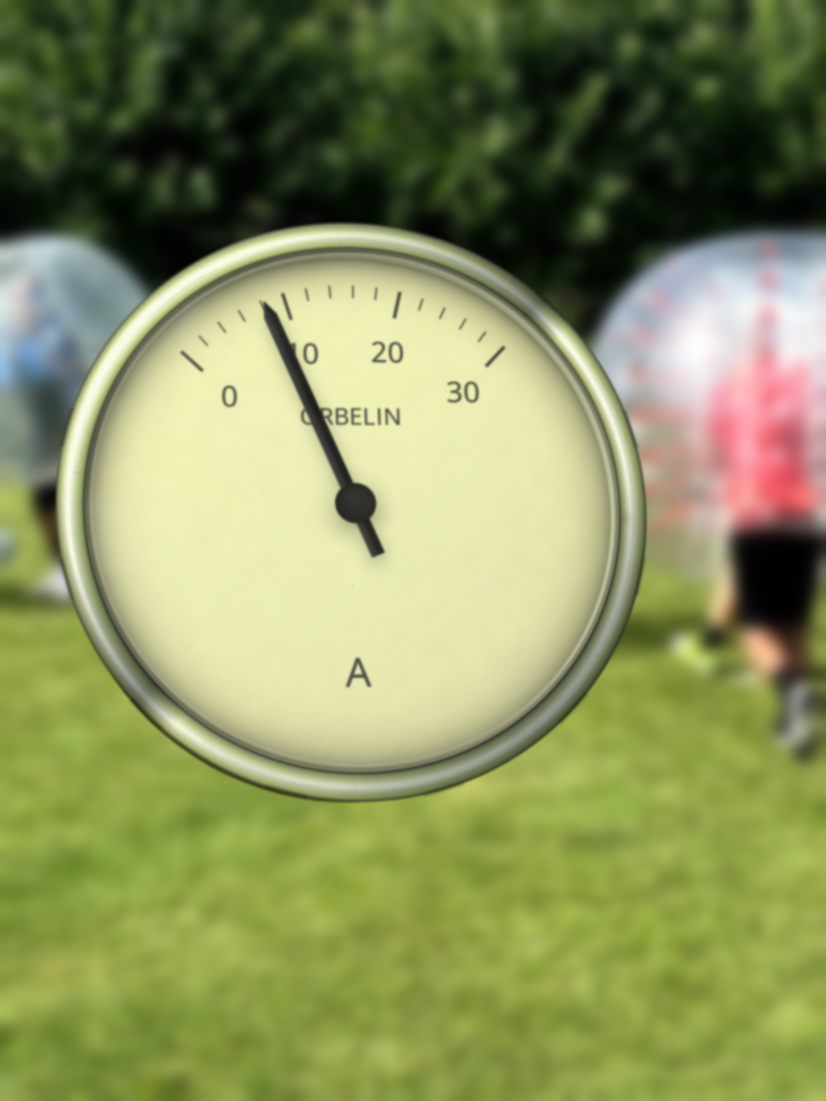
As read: 8
